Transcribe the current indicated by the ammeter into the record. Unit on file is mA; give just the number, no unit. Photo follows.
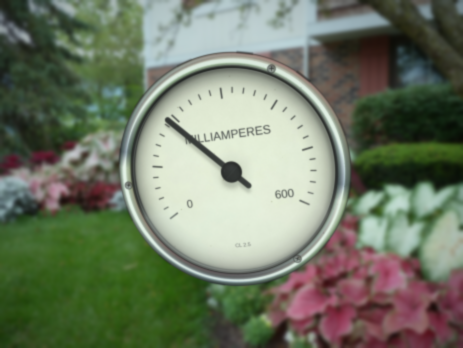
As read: 190
